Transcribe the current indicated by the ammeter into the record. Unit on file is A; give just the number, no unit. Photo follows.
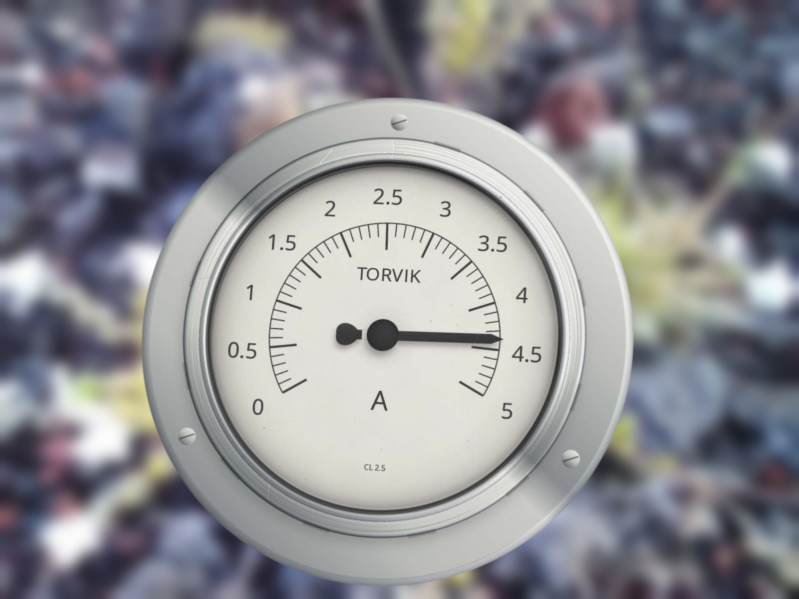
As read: 4.4
